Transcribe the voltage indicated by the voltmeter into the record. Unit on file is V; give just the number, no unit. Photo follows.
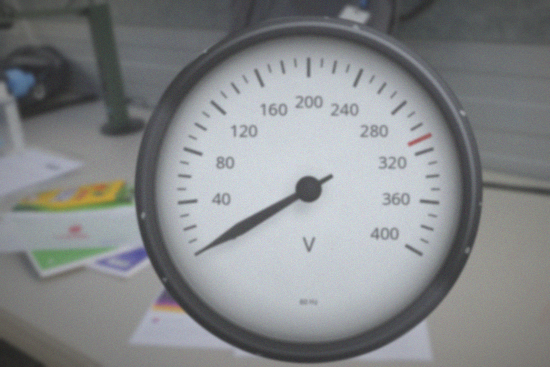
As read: 0
